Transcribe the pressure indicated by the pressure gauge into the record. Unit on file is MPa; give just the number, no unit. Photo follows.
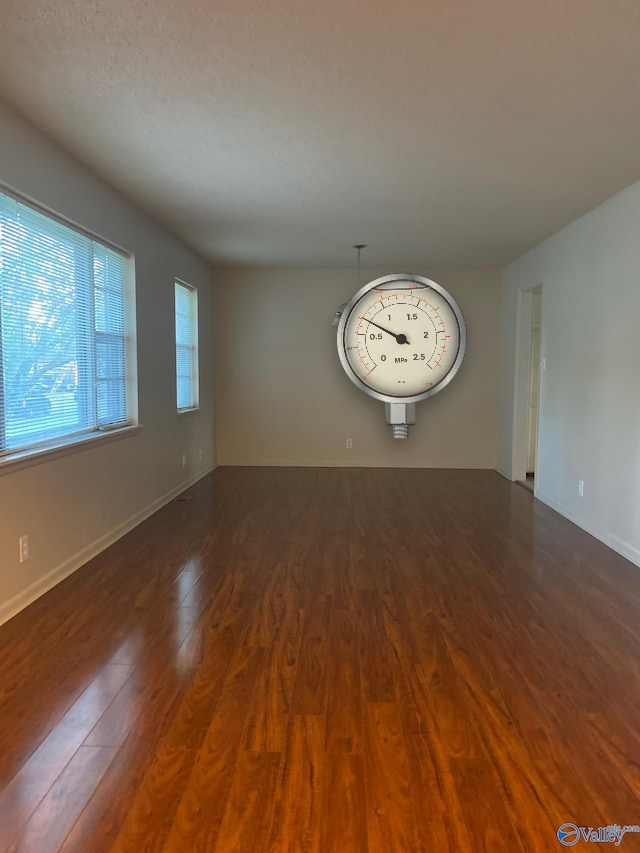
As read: 0.7
